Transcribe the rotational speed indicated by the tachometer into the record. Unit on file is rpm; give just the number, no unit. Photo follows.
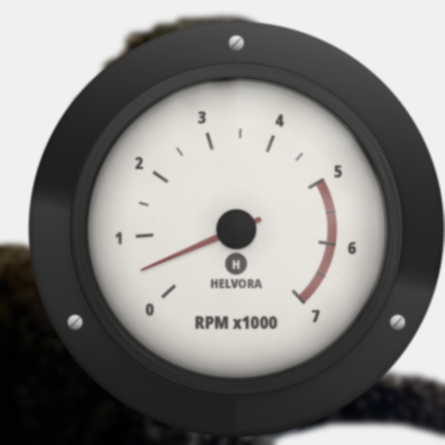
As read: 500
